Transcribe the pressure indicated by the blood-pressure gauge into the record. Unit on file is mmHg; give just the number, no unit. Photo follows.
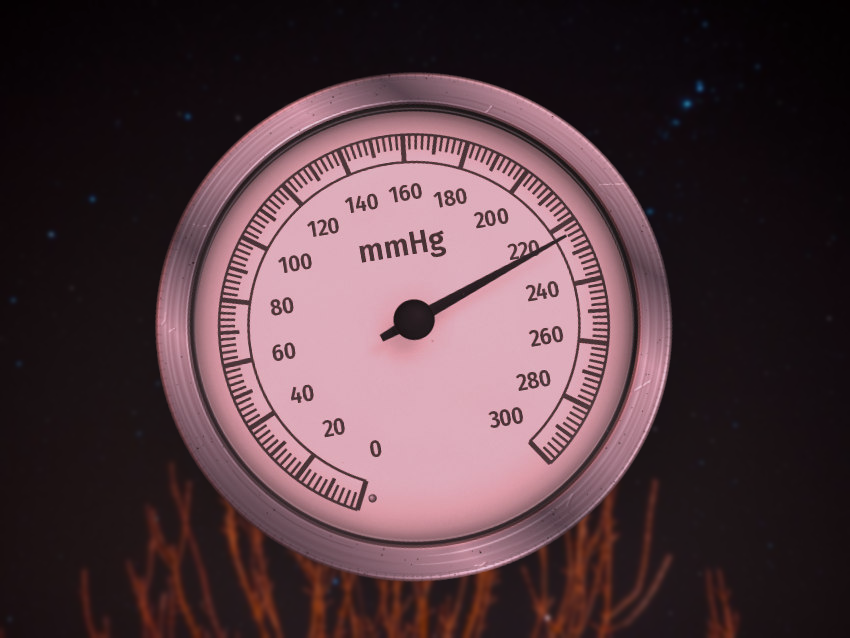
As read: 224
